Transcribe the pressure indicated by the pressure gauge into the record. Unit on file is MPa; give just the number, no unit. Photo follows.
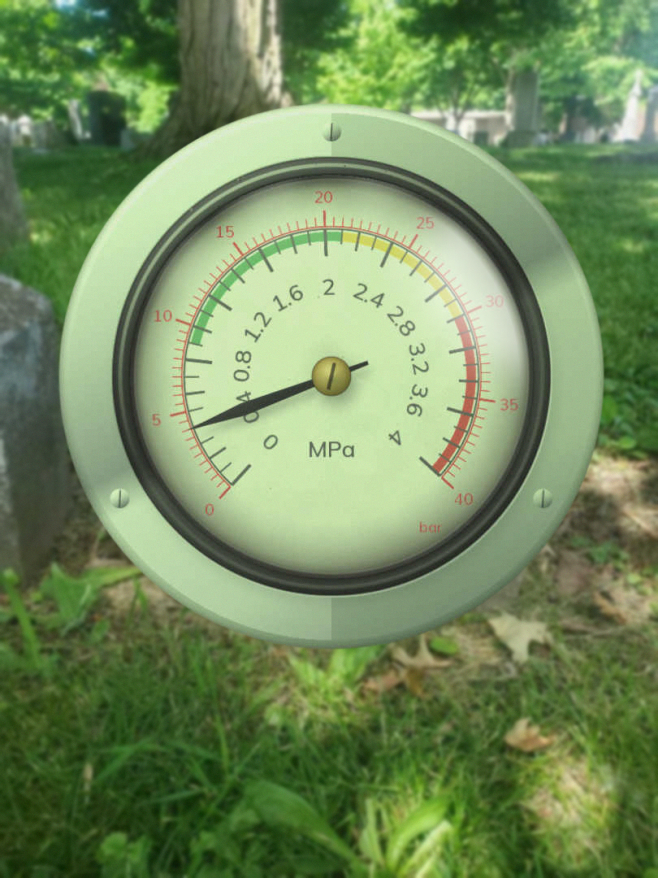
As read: 0.4
